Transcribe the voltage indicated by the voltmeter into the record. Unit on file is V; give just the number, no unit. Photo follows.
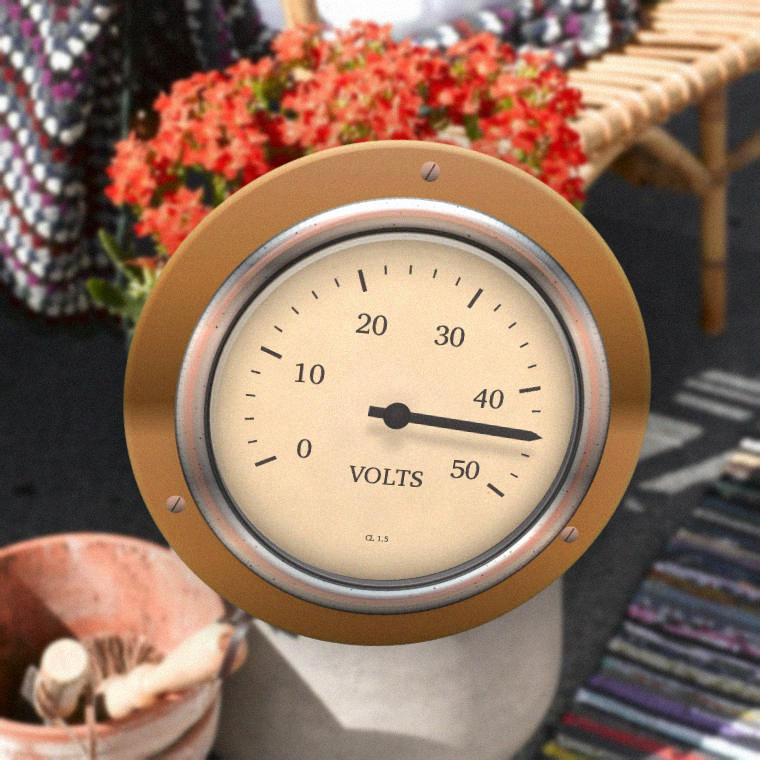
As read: 44
